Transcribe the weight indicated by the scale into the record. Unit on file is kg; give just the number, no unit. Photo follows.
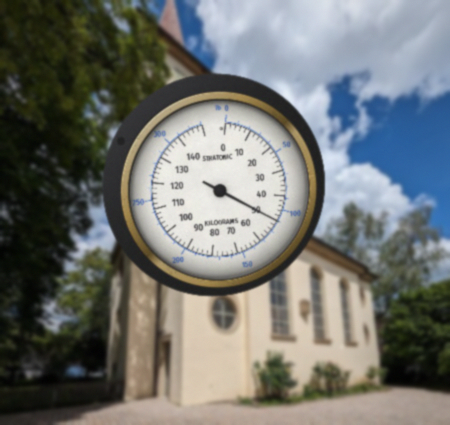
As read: 50
